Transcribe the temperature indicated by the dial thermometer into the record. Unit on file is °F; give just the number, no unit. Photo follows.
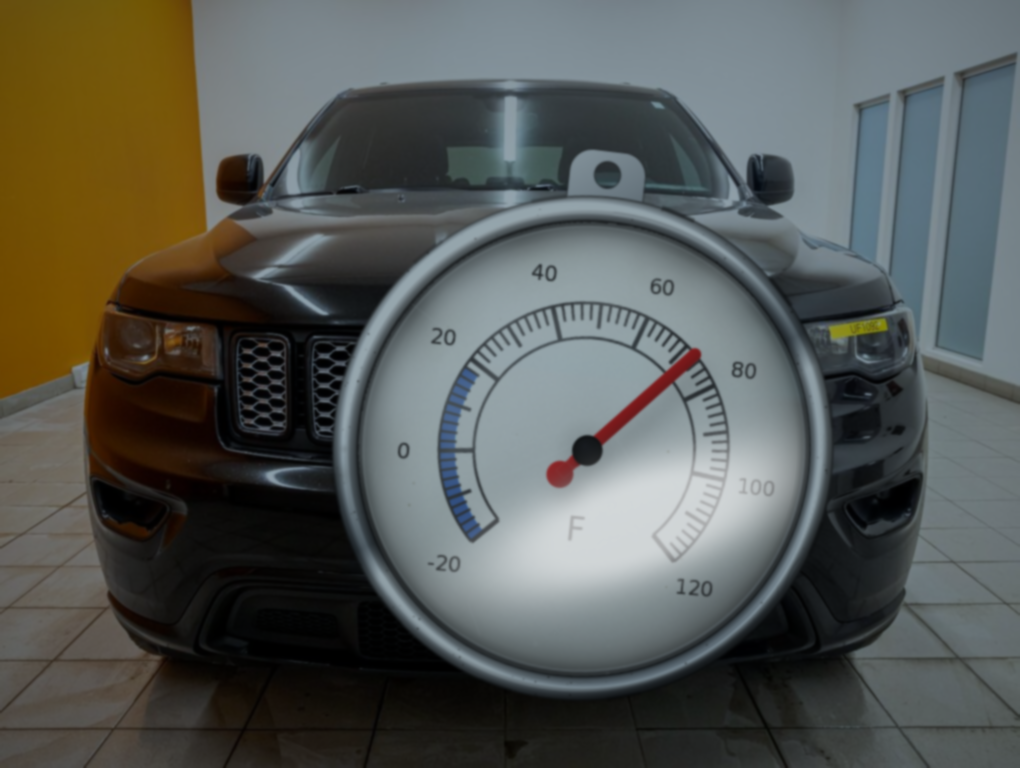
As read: 72
